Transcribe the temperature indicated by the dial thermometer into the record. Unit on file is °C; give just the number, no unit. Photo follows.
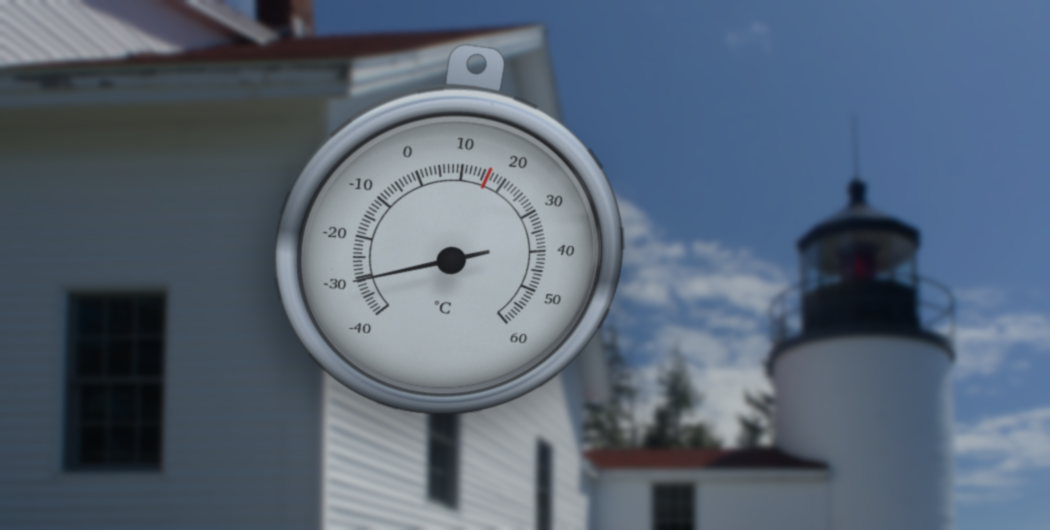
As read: -30
